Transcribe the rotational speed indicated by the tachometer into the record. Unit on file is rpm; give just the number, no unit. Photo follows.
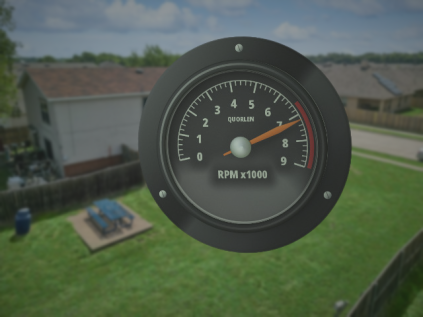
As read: 7200
